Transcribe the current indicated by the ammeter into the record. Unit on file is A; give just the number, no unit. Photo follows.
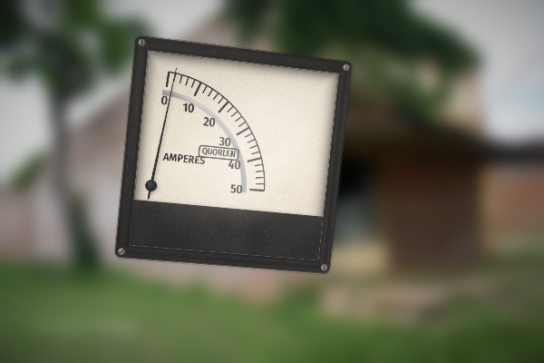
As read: 2
